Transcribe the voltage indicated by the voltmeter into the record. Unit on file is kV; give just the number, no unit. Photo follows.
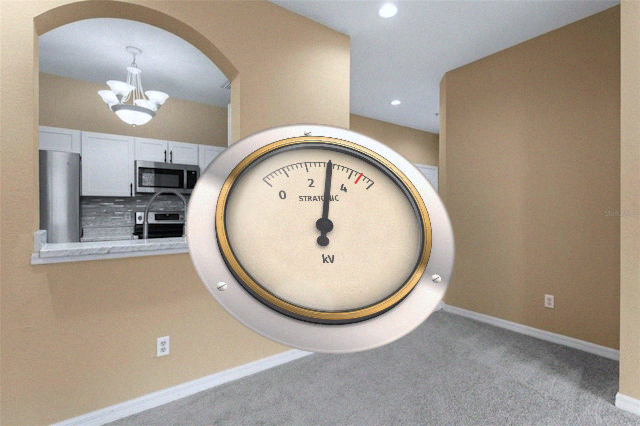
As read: 3
